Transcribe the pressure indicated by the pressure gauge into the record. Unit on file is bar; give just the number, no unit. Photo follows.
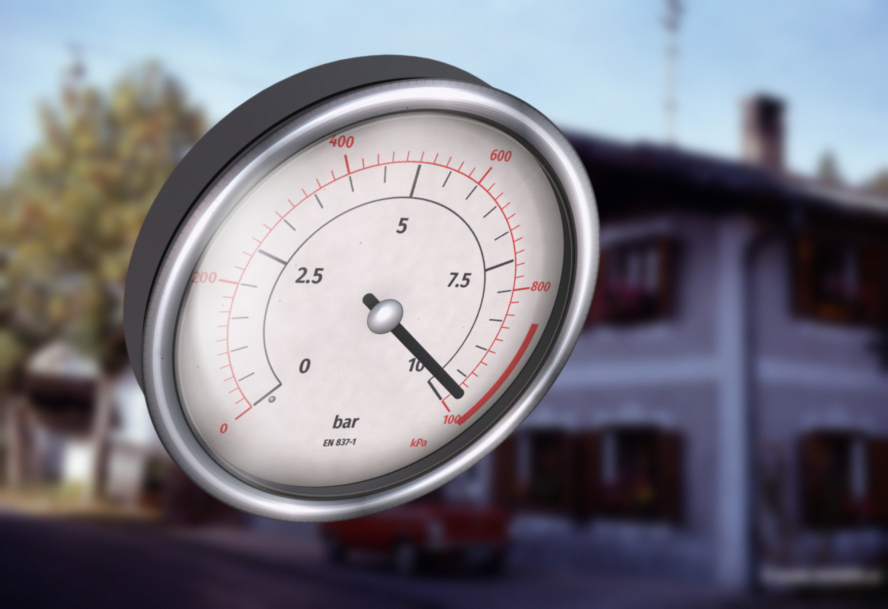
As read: 9.75
